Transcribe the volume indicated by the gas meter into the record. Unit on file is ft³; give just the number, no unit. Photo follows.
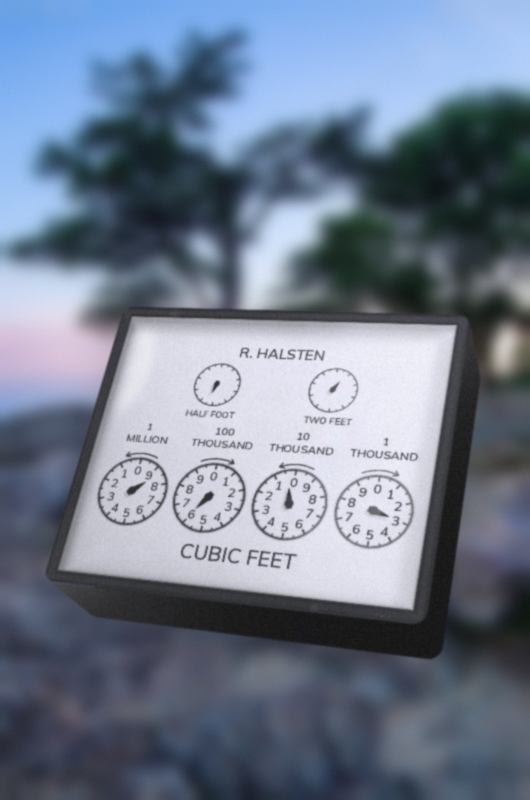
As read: 860300
